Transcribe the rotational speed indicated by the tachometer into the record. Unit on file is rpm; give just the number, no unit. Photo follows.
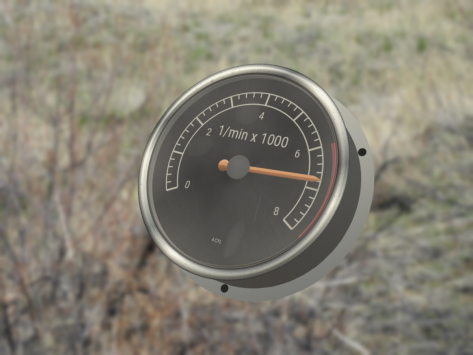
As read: 6800
